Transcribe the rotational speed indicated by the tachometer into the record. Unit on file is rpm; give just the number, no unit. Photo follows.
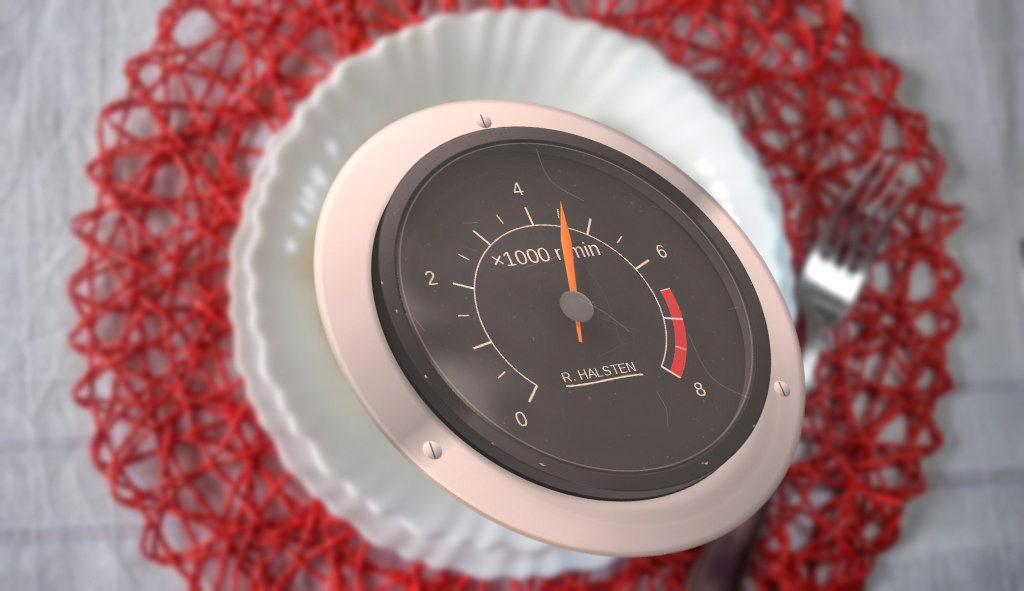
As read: 4500
